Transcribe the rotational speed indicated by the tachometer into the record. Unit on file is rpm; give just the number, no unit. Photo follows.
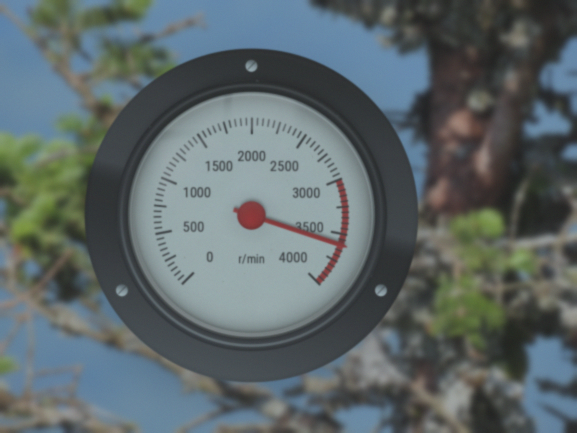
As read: 3600
